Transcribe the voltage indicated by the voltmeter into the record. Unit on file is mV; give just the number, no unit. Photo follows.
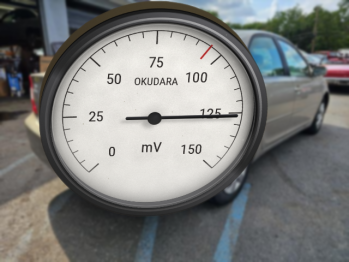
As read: 125
